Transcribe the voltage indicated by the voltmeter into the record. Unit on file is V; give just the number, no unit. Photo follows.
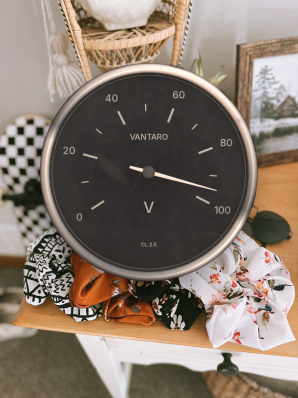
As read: 95
